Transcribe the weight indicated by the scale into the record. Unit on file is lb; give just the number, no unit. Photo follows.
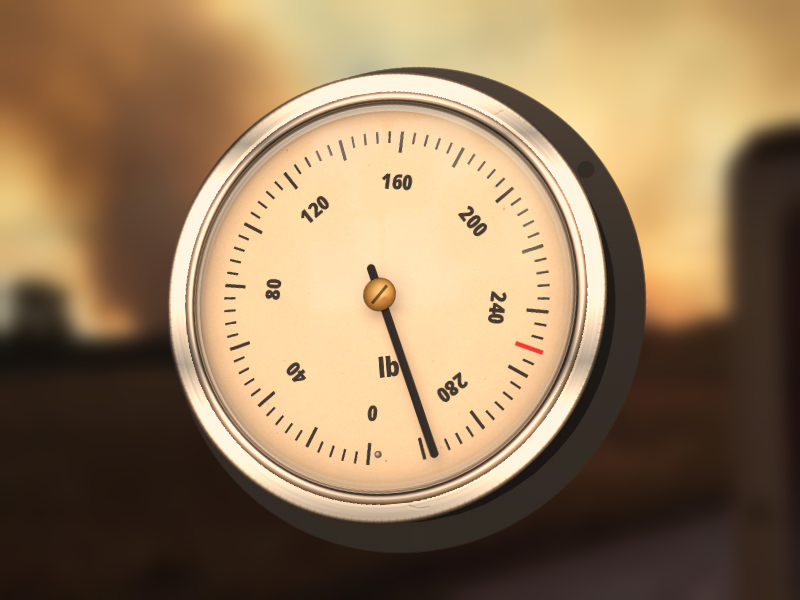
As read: 296
